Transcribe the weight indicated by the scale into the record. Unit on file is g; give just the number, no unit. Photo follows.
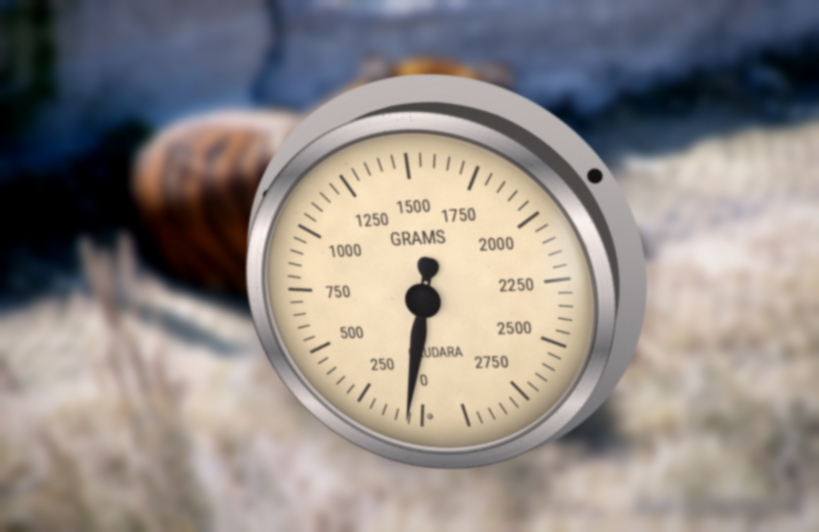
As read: 50
